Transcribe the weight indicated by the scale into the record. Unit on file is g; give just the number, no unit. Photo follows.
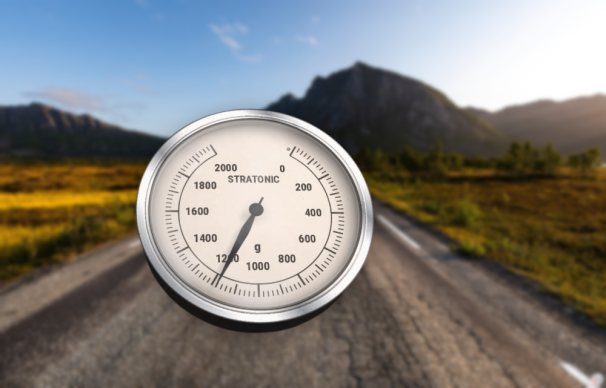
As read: 1180
